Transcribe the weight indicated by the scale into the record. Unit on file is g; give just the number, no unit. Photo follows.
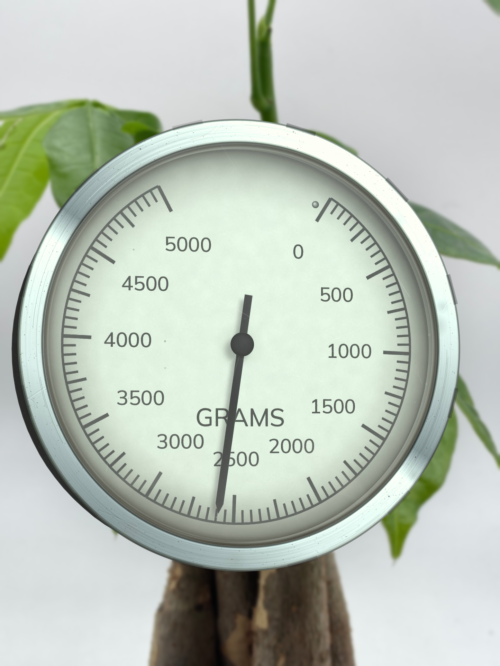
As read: 2600
